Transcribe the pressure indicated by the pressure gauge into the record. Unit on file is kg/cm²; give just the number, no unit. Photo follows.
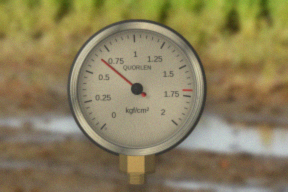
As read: 0.65
